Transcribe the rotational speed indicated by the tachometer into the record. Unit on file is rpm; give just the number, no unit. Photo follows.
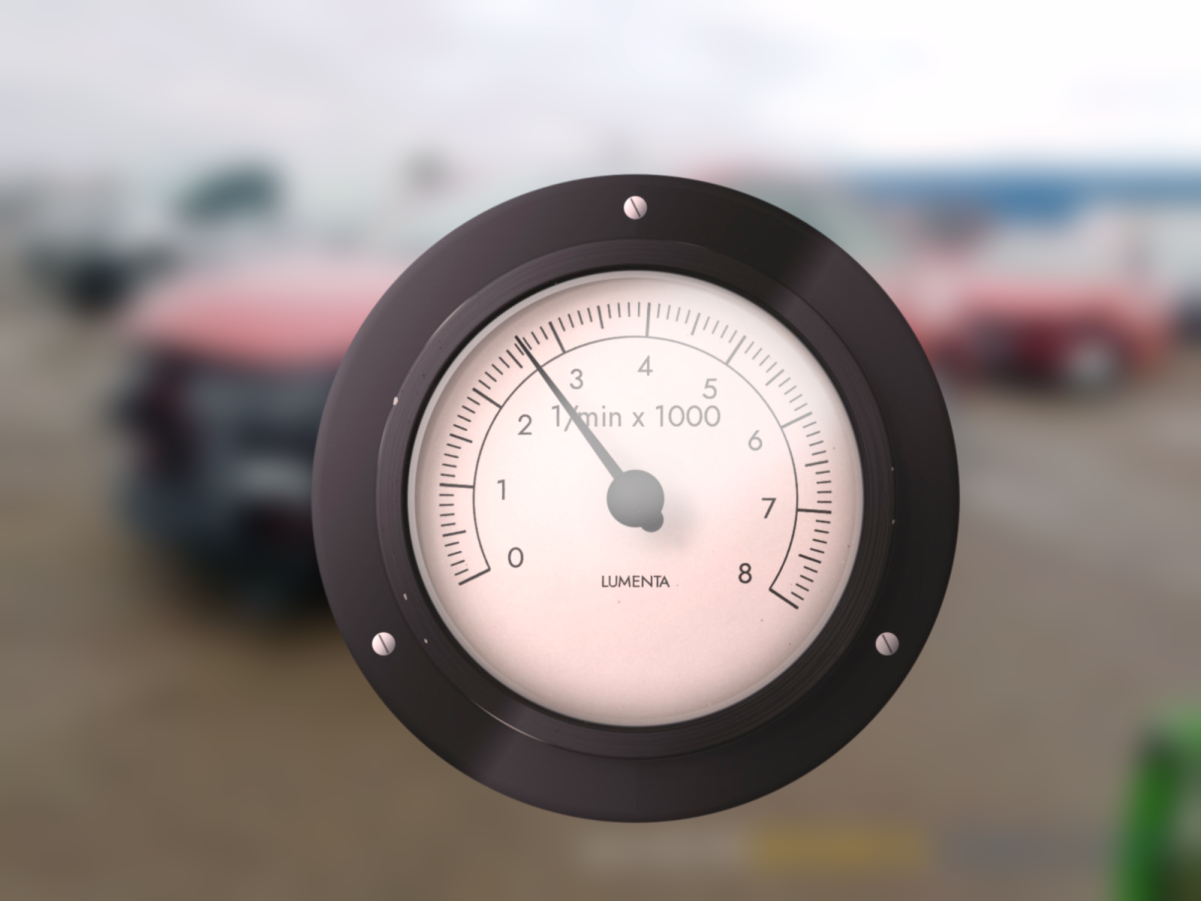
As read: 2650
